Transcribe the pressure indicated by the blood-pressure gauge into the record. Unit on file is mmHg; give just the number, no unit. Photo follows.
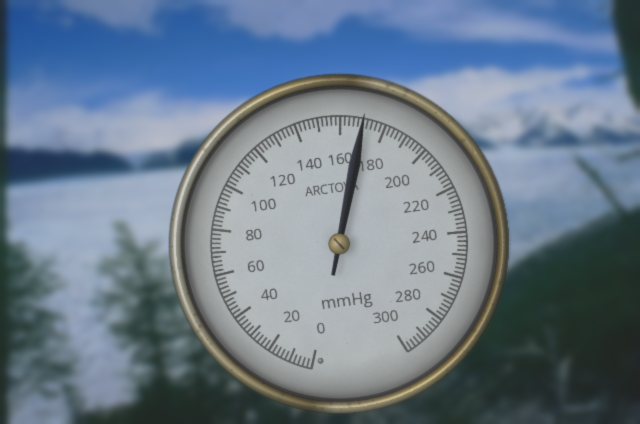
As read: 170
